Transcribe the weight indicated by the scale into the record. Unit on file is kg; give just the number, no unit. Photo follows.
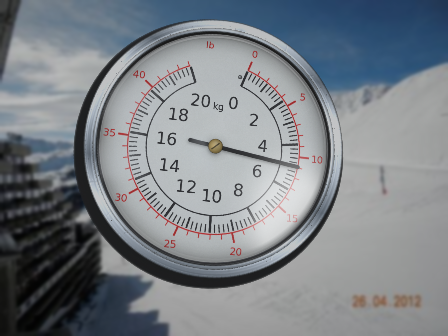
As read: 5
